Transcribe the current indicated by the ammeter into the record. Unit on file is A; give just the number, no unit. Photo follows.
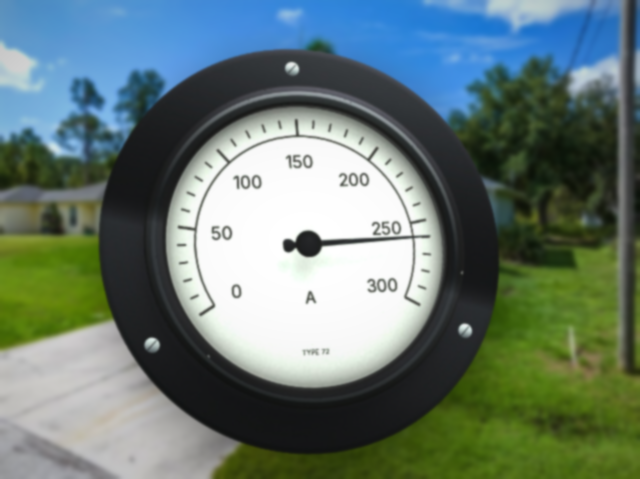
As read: 260
